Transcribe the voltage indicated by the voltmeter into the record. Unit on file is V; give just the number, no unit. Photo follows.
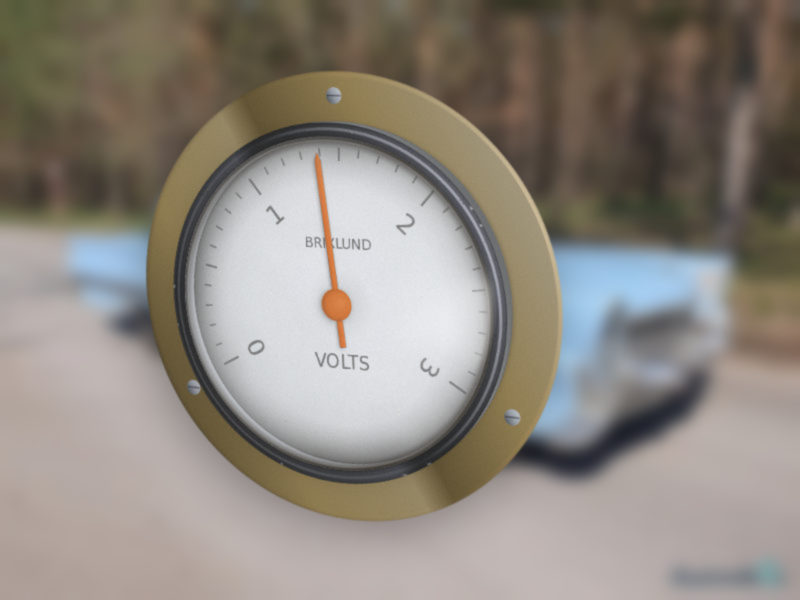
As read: 1.4
